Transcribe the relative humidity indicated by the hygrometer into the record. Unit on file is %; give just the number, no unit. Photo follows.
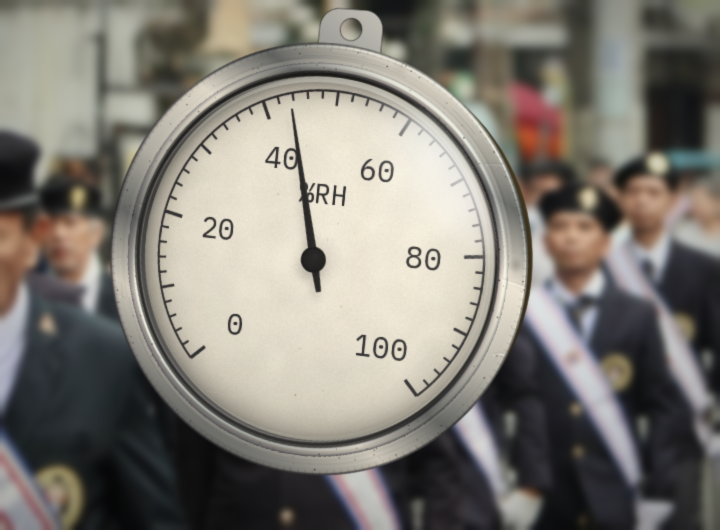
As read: 44
